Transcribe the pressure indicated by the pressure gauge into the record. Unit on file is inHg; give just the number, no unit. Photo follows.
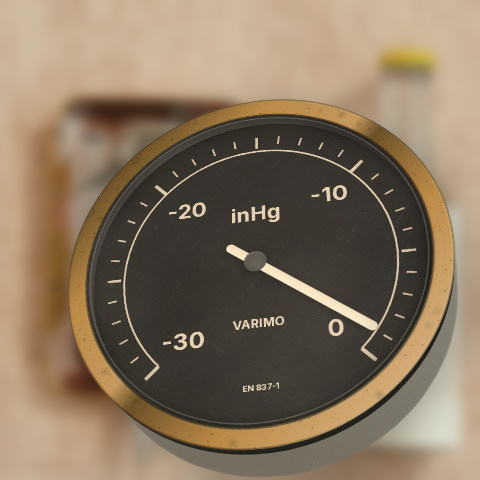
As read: -1
